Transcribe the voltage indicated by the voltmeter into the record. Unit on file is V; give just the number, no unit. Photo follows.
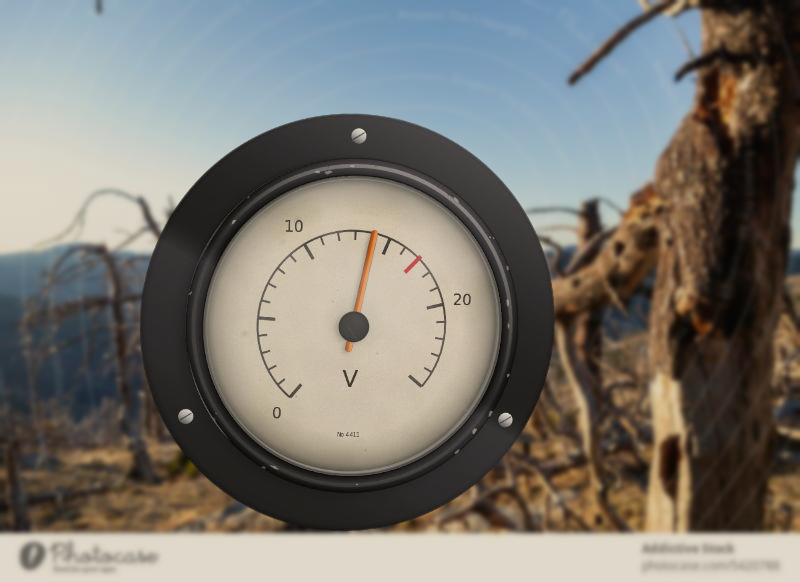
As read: 14
